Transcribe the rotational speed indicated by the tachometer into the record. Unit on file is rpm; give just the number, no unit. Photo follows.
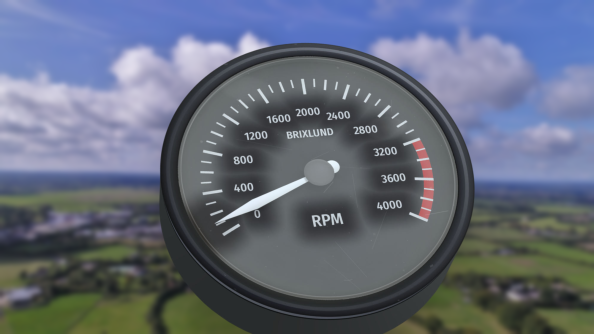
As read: 100
